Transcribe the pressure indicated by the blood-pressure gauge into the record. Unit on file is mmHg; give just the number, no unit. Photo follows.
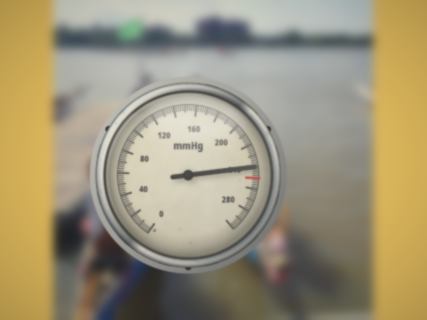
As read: 240
